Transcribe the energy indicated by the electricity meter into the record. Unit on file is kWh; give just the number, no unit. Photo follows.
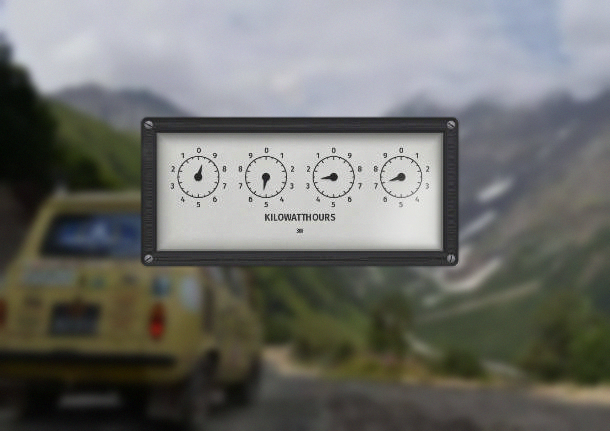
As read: 9527
